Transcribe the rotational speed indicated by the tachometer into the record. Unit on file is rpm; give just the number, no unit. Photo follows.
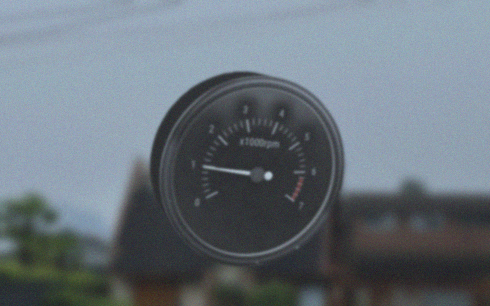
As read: 1000
